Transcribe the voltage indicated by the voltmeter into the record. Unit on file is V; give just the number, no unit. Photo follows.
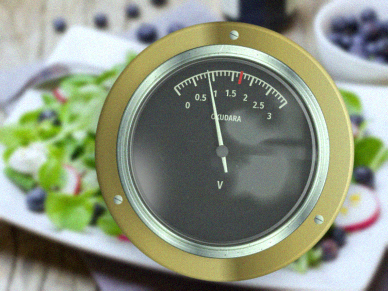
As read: 0.9
